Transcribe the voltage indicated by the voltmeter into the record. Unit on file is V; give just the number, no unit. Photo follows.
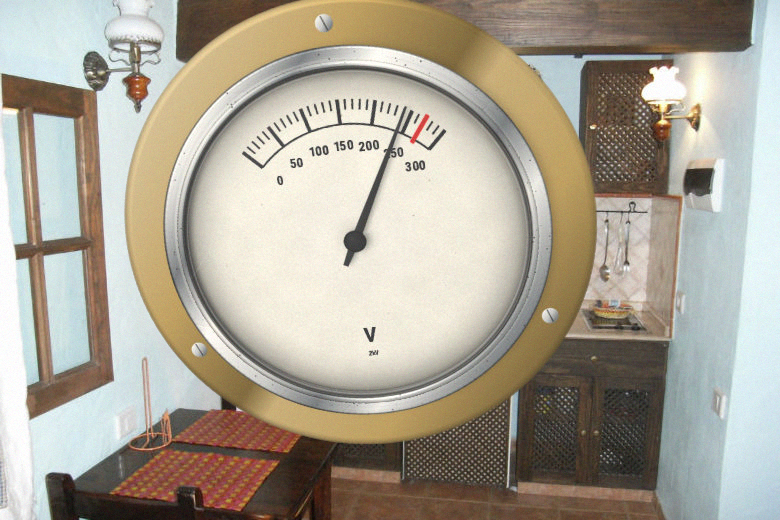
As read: 240
